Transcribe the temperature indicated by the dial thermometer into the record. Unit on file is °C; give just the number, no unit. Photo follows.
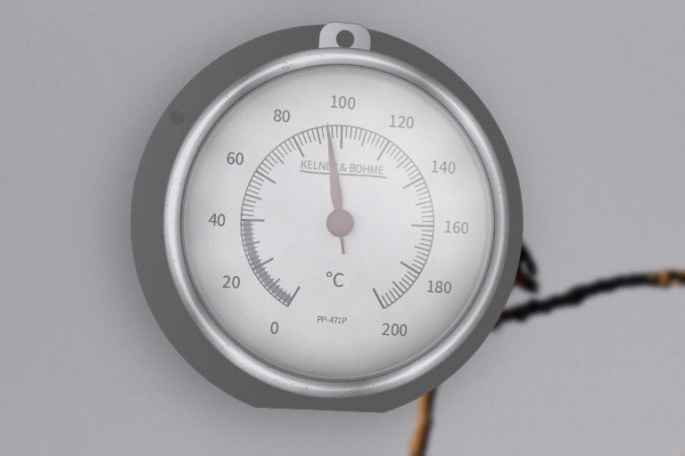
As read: 94
